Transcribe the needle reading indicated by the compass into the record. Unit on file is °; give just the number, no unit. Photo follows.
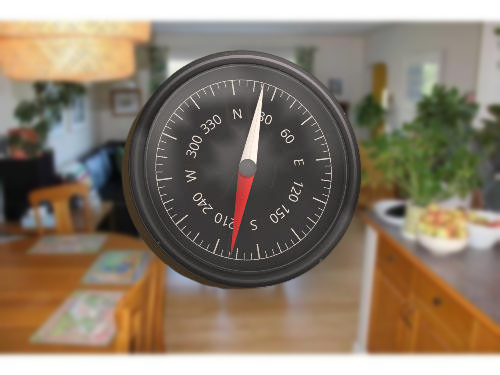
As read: 200
